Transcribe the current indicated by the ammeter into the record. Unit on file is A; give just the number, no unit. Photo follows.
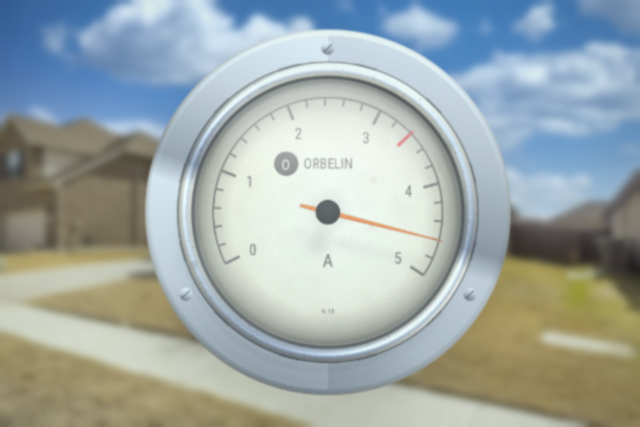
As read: 4.6
